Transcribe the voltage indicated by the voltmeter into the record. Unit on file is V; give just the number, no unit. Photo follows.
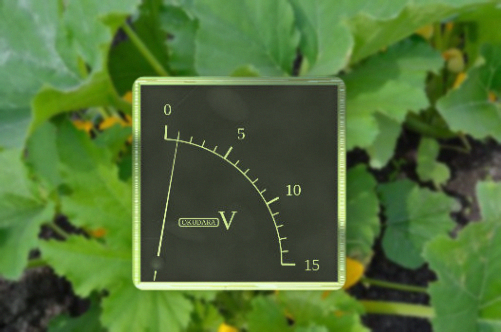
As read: 1
